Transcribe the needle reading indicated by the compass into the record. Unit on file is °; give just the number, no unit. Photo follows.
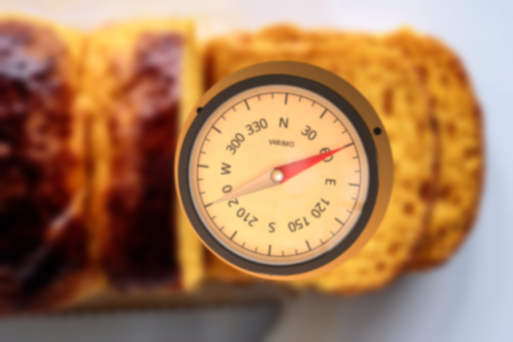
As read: 60
